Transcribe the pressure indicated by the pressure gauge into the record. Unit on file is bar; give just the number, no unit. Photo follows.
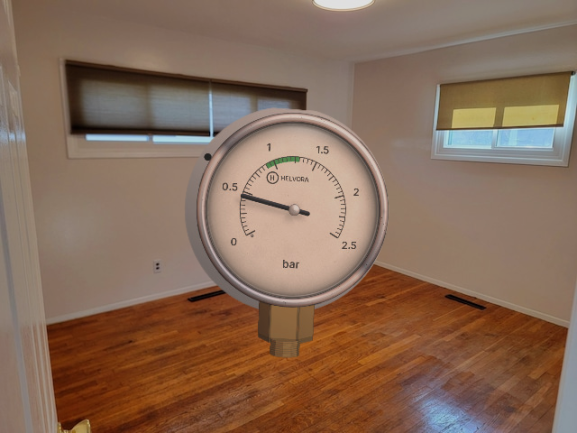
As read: 0.45
